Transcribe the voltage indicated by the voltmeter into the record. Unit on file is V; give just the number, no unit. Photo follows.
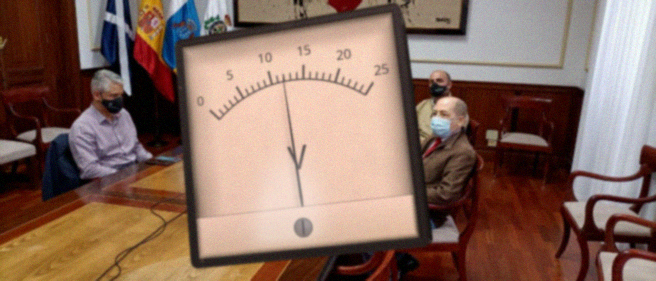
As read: 12
